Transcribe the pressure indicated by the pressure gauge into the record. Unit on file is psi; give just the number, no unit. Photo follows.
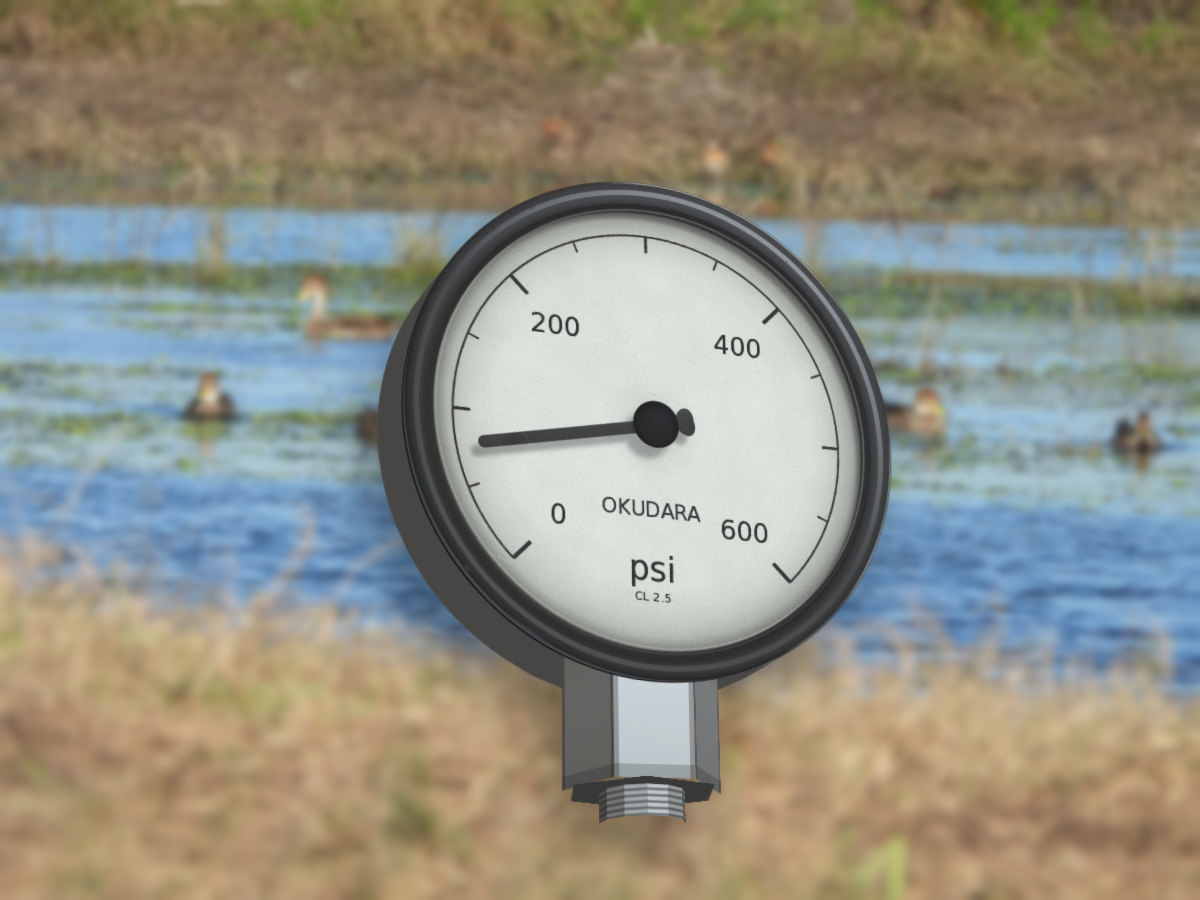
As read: 75
